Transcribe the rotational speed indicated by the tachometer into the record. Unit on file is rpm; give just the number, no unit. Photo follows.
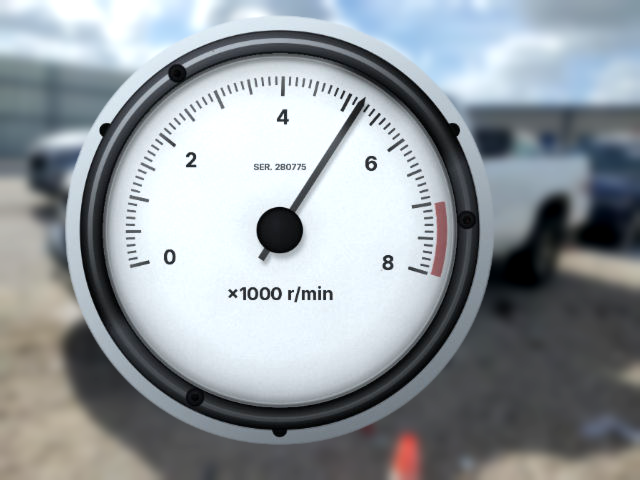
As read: 5200
